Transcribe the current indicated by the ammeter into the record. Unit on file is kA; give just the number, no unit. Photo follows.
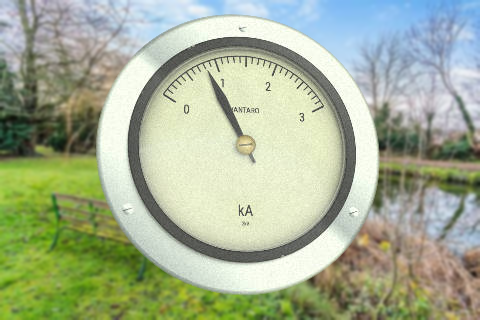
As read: 0.8
